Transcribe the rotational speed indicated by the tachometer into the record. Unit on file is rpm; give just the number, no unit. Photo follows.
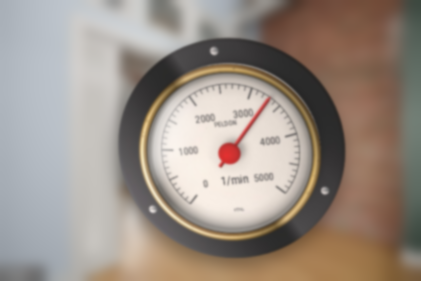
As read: 3300
